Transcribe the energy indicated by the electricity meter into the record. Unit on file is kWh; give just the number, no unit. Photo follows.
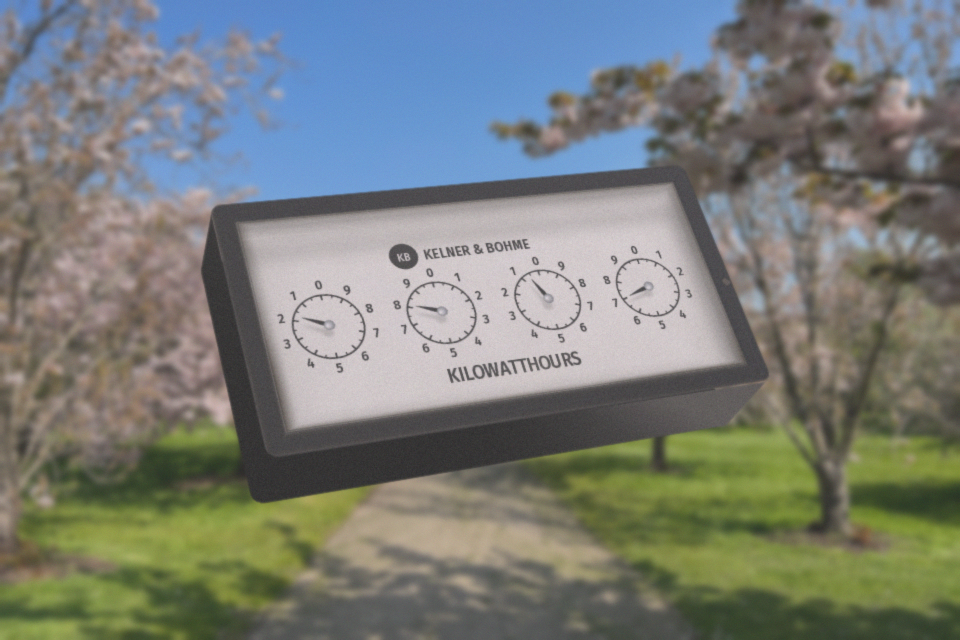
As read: 1807
